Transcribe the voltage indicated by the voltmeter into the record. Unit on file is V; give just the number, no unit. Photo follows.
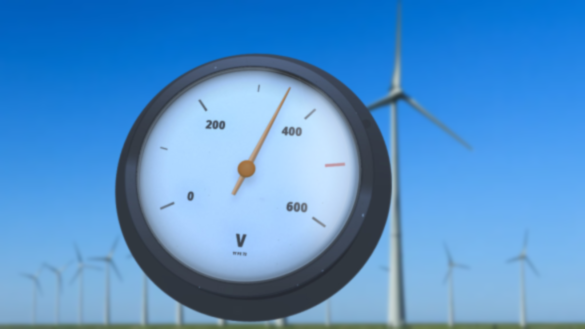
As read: 350
